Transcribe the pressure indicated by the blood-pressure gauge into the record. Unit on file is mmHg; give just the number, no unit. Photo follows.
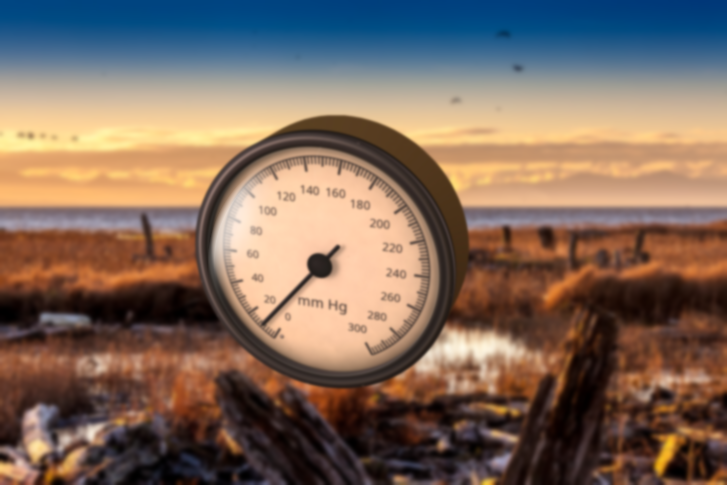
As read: 10
